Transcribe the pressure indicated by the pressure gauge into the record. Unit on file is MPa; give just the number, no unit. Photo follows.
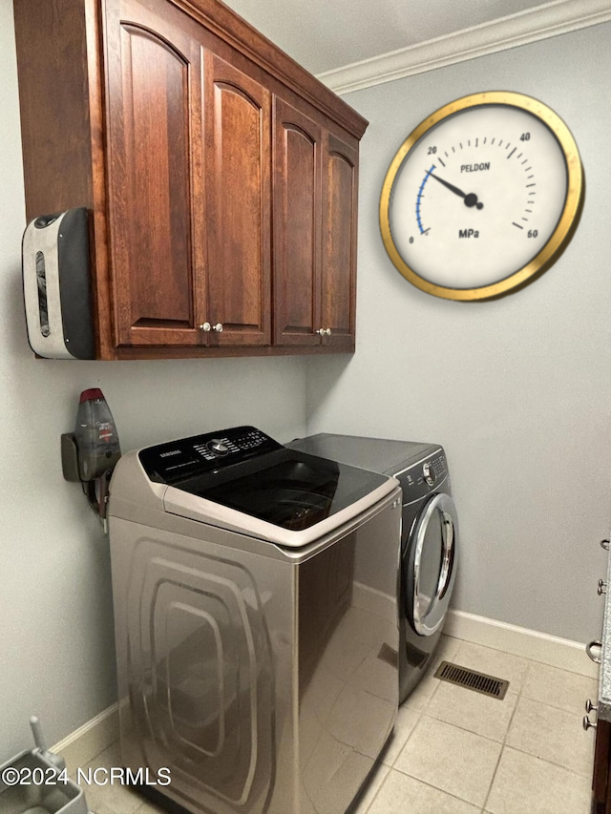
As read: 16
